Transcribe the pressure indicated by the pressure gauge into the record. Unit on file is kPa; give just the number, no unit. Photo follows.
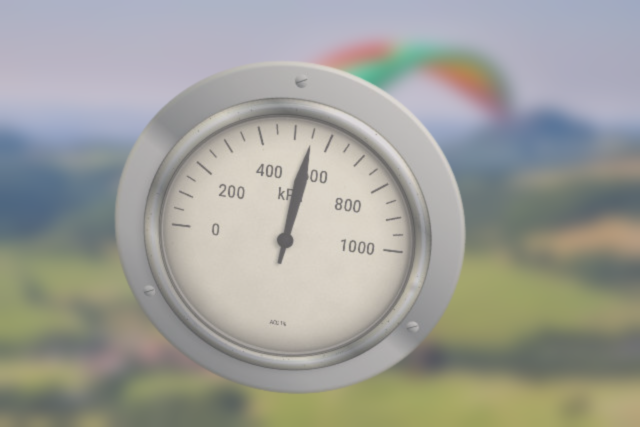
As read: 550
